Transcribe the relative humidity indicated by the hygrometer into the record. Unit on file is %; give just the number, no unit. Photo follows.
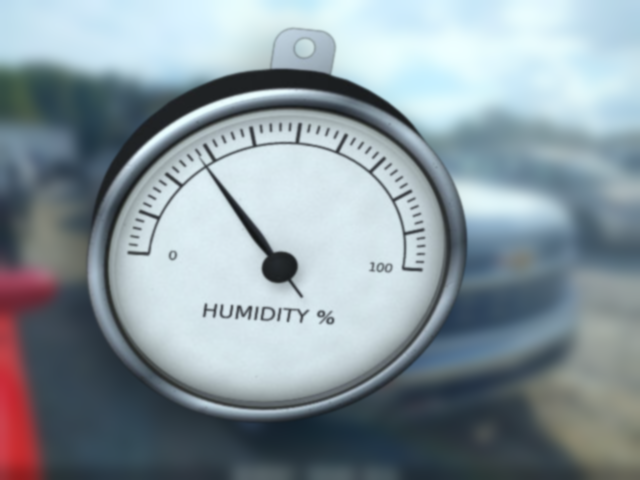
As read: 28
